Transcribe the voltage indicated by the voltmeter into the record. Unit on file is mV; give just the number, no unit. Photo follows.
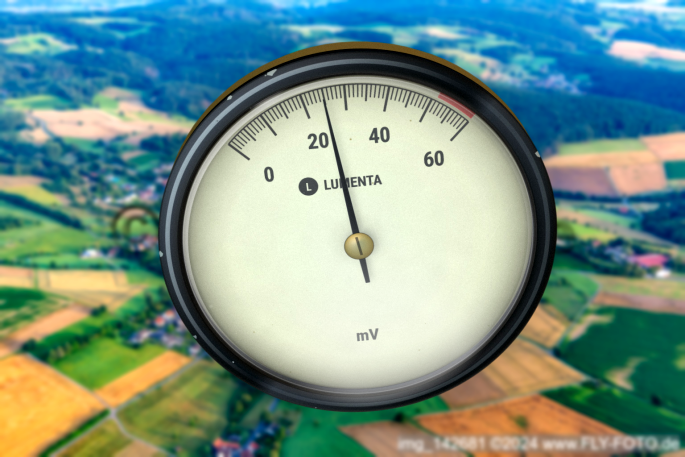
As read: 25
